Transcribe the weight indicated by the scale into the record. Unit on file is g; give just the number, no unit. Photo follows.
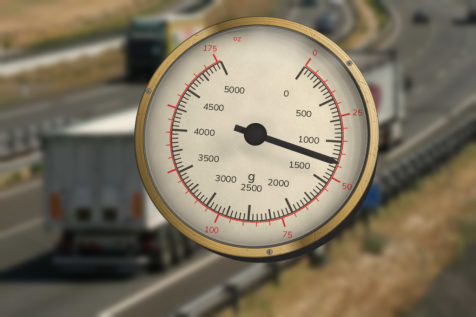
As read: 1250
